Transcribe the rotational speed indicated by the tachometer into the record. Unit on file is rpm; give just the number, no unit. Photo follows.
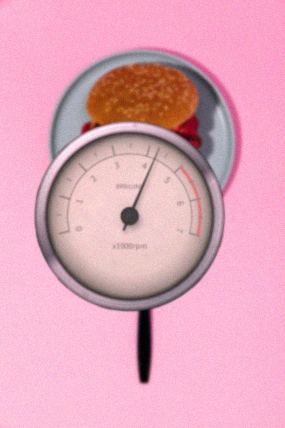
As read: 4250
